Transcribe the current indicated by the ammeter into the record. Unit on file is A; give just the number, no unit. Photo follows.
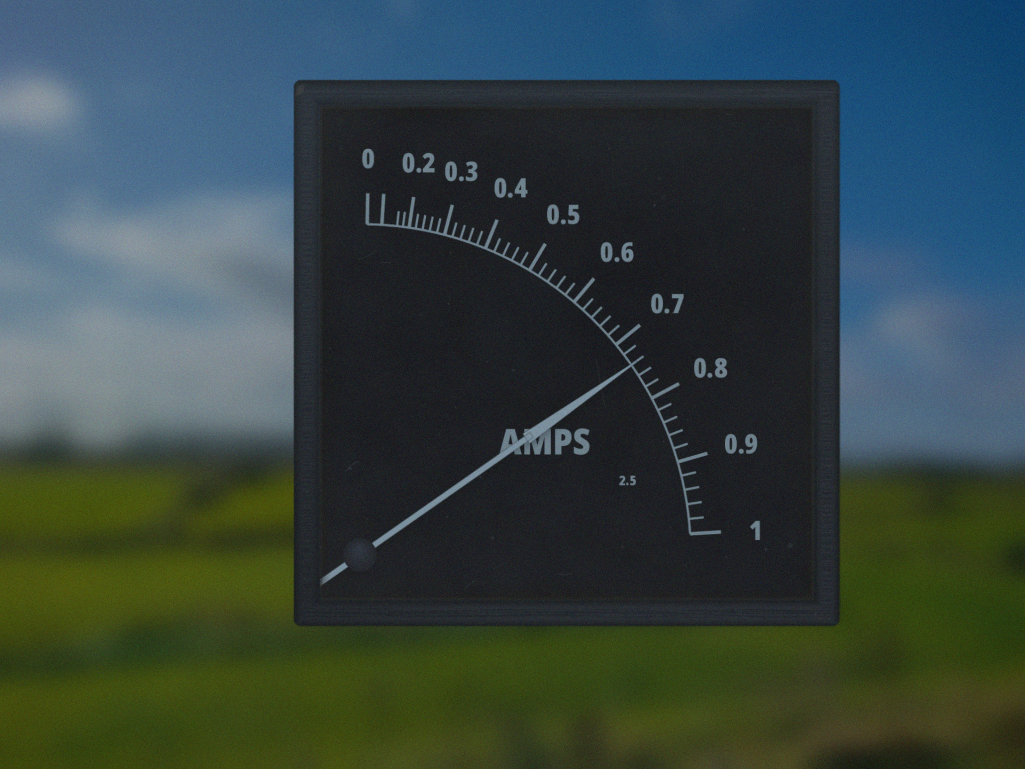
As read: 0.74
